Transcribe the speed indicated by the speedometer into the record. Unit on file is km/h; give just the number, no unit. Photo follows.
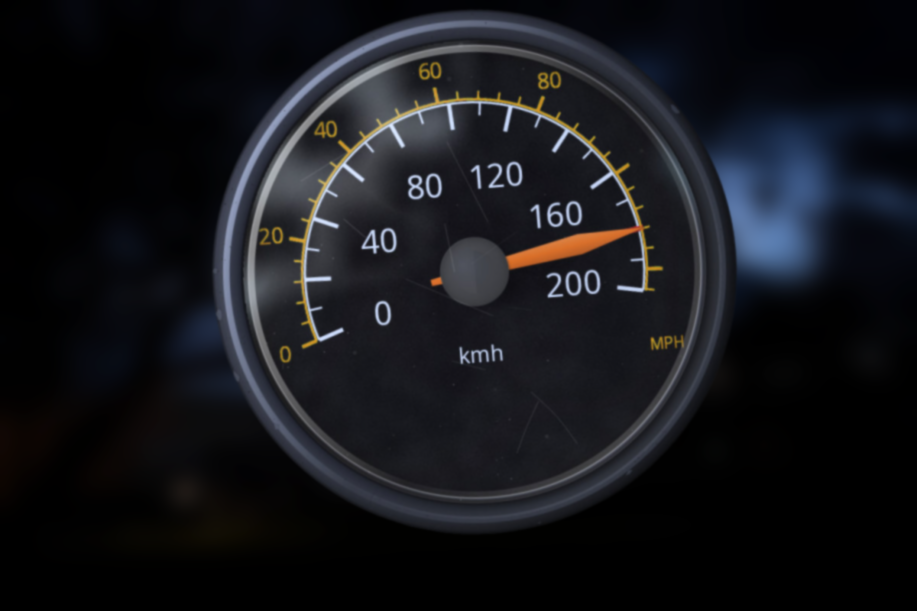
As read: 180
